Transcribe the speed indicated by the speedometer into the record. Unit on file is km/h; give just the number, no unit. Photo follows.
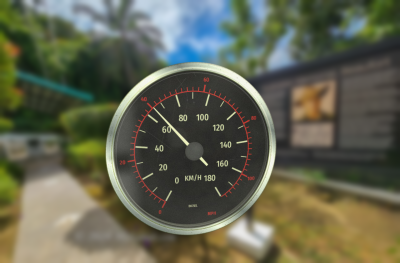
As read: 65
